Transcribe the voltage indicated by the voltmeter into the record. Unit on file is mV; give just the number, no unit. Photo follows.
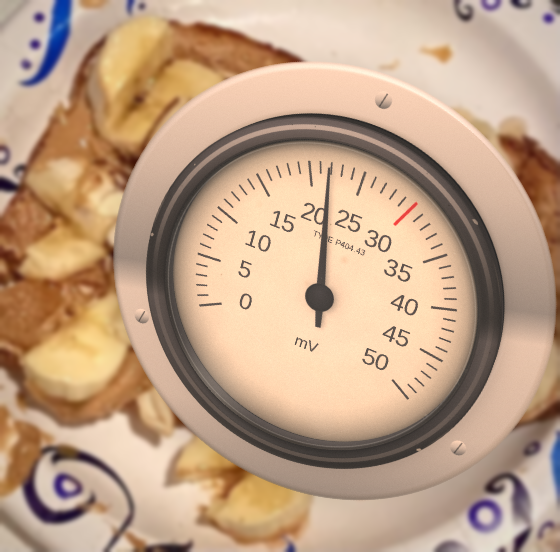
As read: 22
